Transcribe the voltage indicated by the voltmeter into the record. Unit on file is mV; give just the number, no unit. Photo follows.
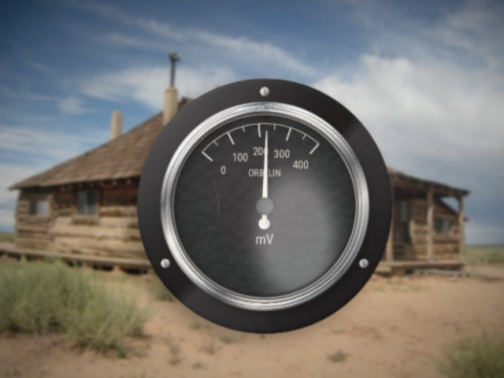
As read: 225
